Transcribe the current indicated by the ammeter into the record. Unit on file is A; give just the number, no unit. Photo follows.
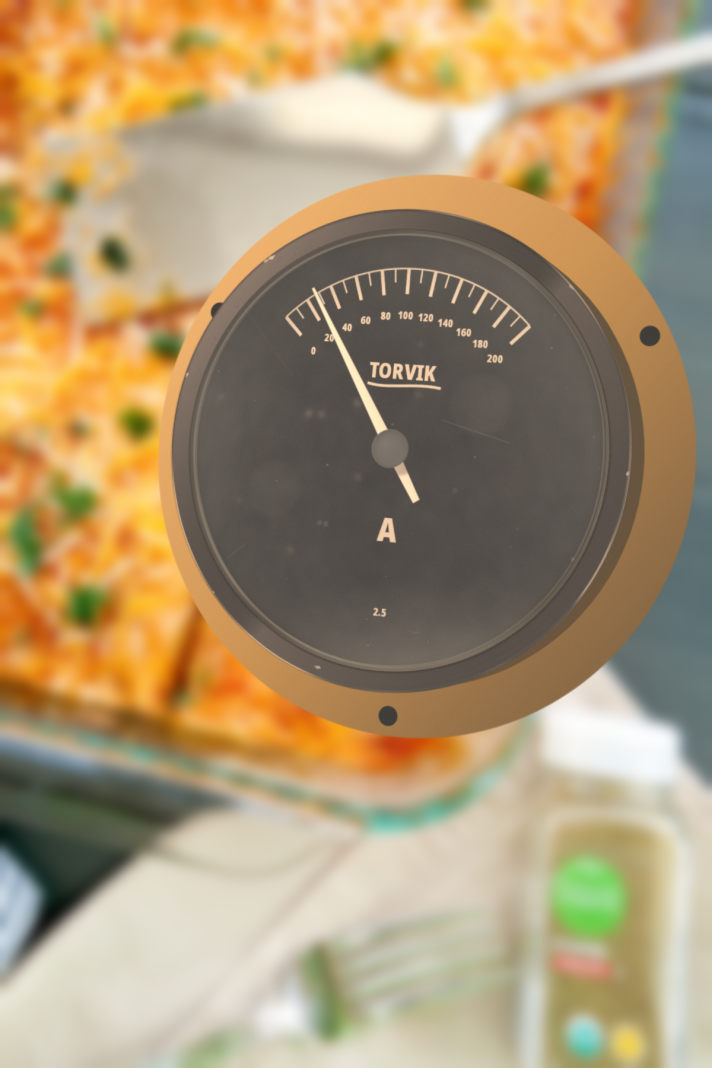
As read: 30
